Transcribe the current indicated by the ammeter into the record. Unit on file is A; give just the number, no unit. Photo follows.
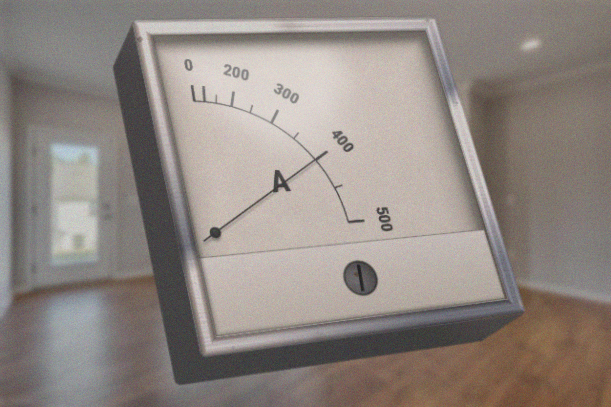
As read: 400
